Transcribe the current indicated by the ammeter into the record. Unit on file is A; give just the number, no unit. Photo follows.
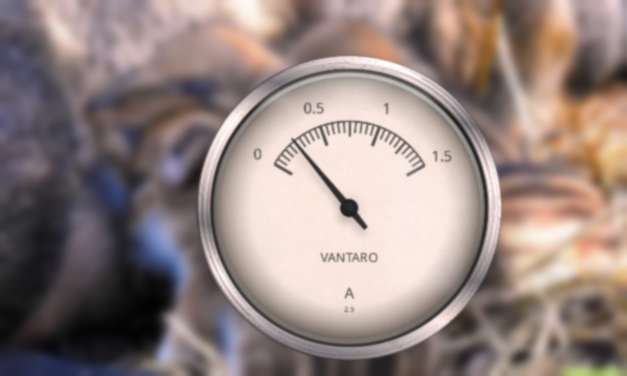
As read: 0.25
